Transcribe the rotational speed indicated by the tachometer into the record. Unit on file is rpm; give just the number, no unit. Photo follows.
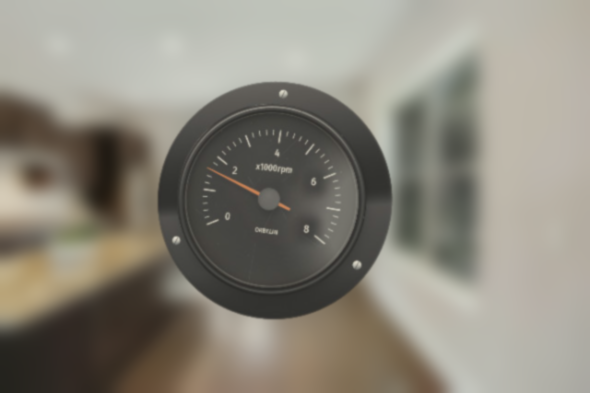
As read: 1600
